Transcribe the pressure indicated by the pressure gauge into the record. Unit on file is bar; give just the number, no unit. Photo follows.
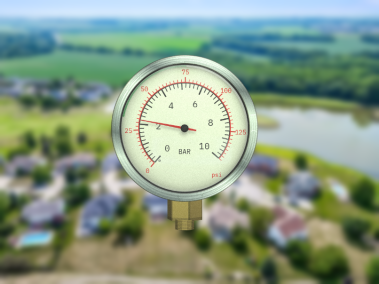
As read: 2.2
